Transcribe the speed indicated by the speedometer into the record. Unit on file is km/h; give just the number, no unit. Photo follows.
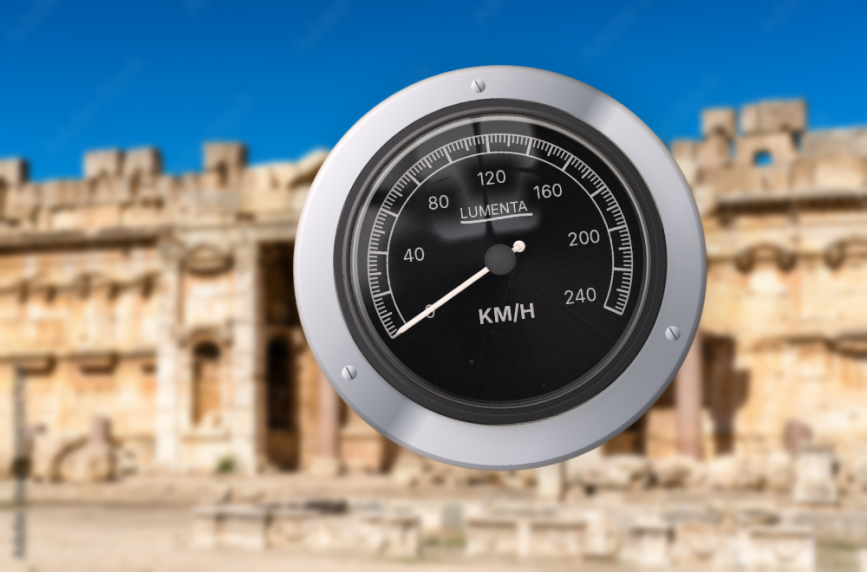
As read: 0
